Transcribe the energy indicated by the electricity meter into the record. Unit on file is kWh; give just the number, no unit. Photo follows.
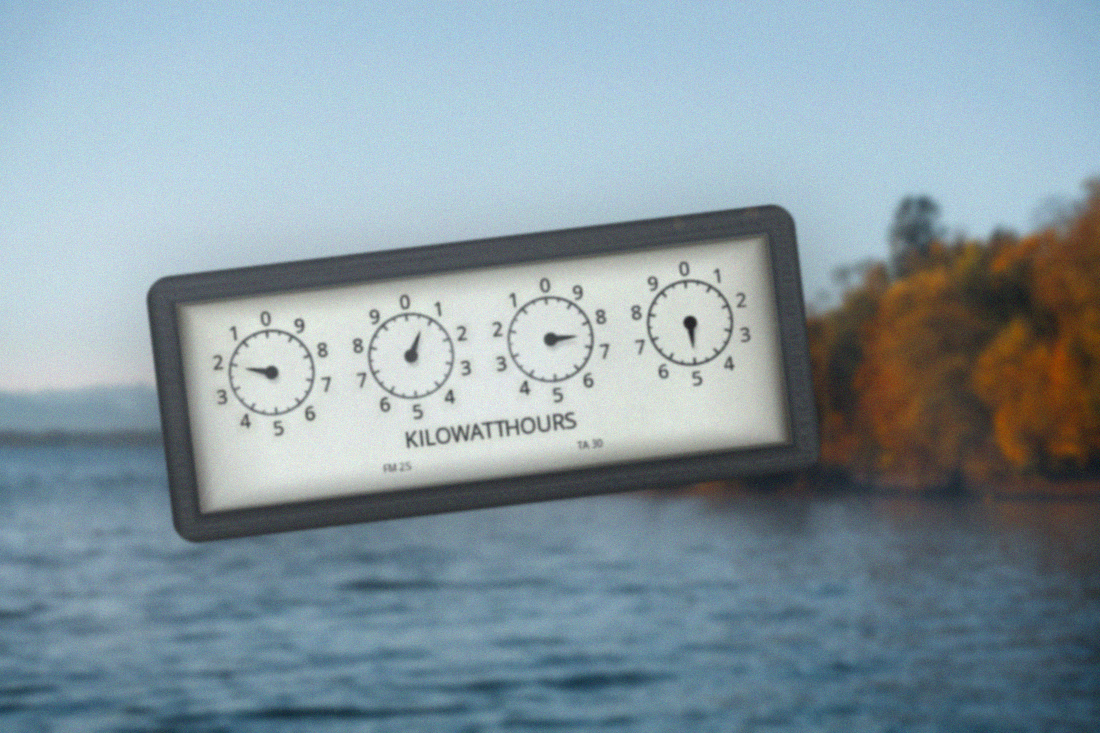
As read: 2075
